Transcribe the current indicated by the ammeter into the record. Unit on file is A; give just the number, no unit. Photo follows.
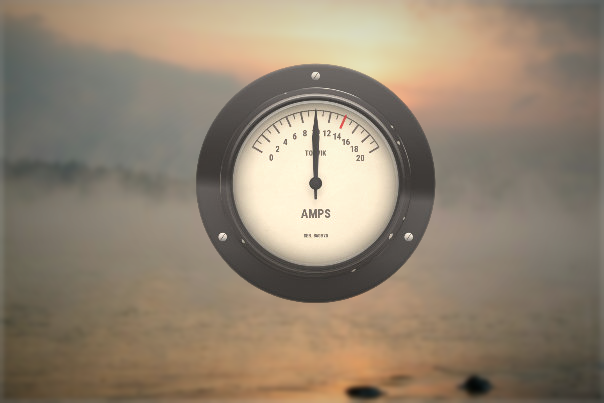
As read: 10
